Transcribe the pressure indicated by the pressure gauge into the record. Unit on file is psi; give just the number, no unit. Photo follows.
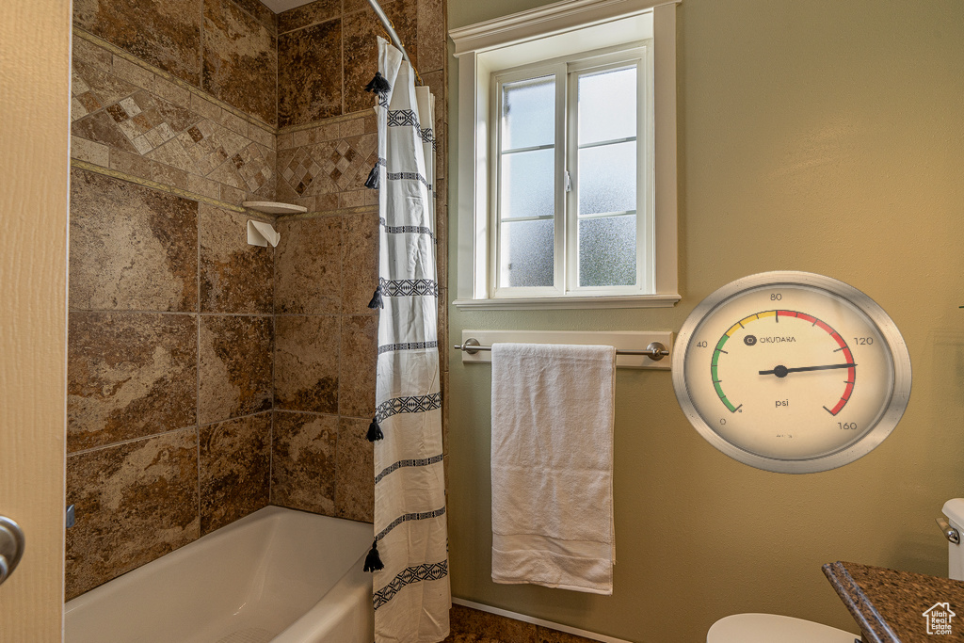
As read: 130
